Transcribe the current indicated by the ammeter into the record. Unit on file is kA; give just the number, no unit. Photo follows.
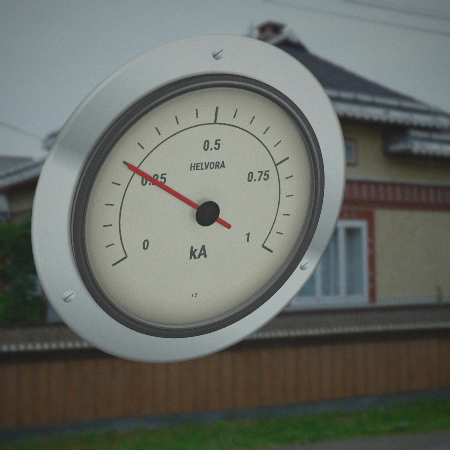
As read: 0.25
